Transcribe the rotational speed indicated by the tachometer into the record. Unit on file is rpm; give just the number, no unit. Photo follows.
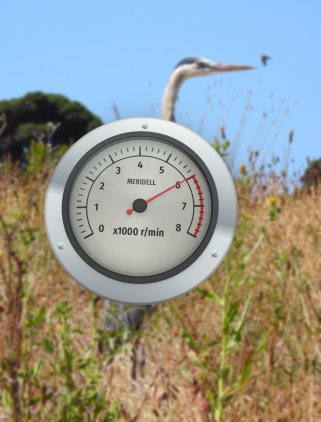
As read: 6000
